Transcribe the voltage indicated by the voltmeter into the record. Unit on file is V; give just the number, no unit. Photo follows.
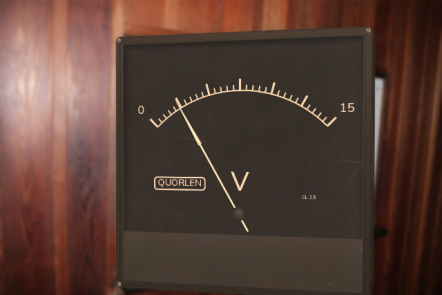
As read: 2.5
